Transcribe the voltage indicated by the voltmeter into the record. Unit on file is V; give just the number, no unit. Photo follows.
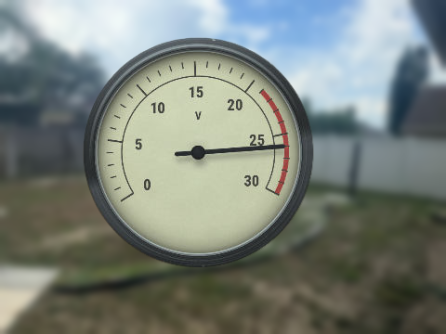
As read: 26
